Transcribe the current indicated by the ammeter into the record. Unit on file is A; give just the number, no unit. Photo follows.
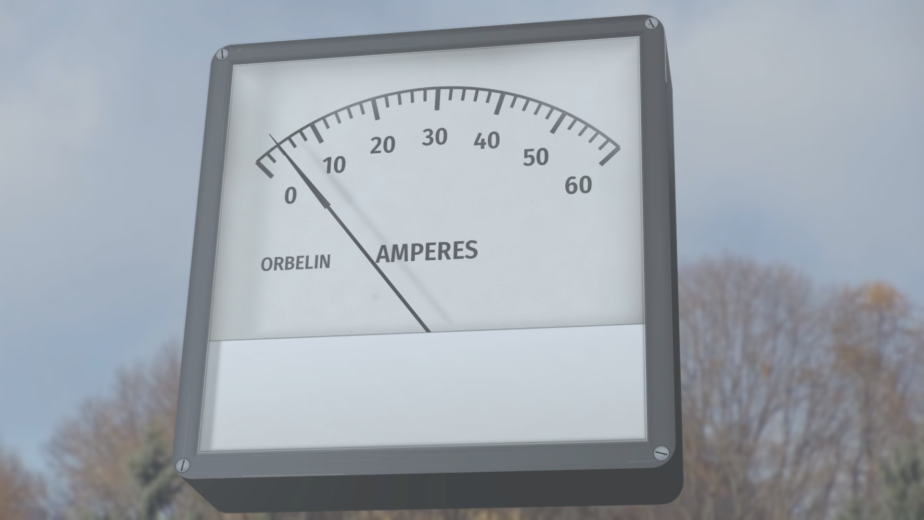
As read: 4
